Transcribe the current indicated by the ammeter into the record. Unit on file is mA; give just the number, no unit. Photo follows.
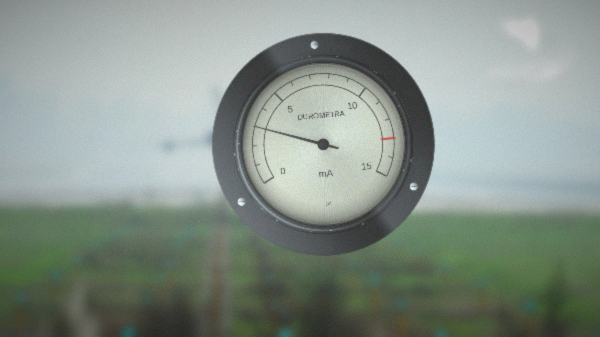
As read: 3
